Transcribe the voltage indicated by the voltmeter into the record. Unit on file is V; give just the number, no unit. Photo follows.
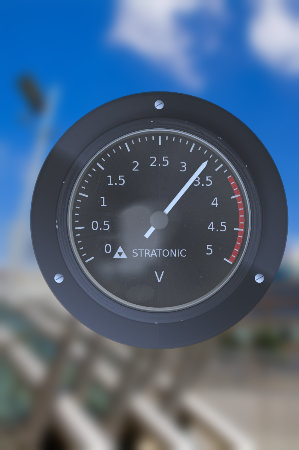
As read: 3.3
